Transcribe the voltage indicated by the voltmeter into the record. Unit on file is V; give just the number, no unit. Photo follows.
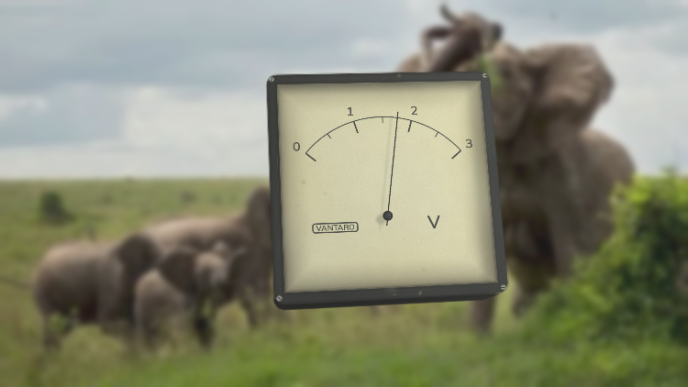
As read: 1.75
